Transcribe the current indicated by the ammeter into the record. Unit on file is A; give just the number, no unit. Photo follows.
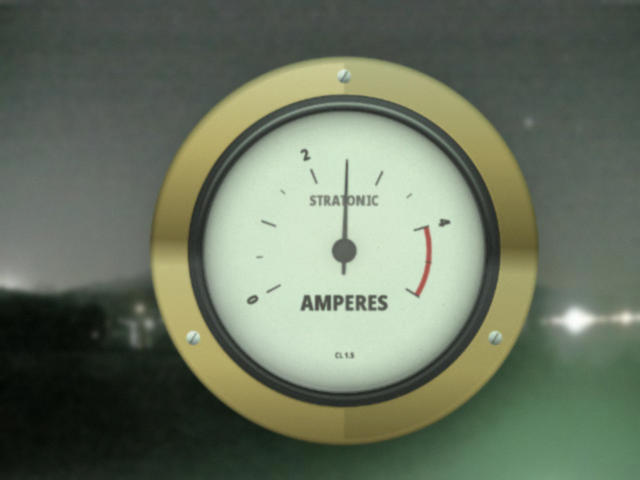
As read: 2.5
